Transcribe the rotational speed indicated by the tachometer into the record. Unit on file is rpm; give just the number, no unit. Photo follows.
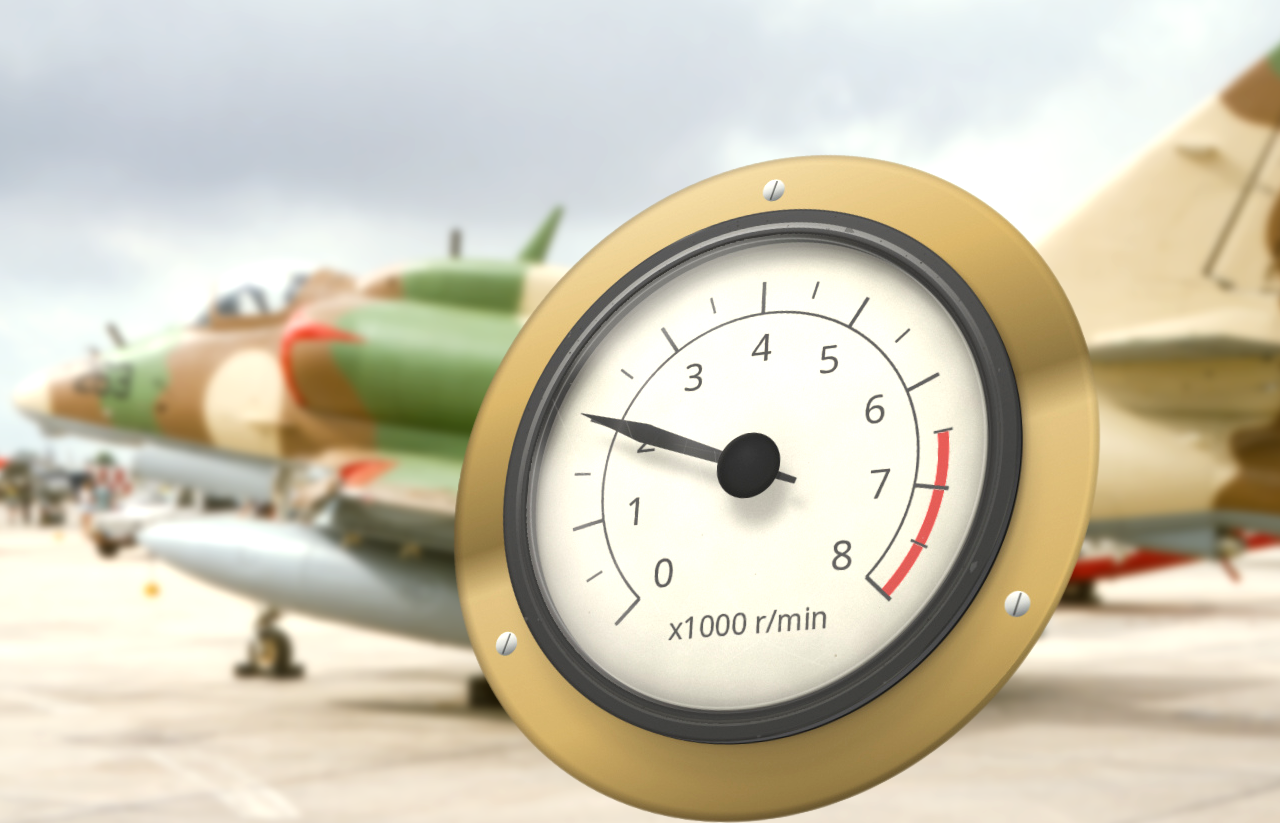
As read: 2000
